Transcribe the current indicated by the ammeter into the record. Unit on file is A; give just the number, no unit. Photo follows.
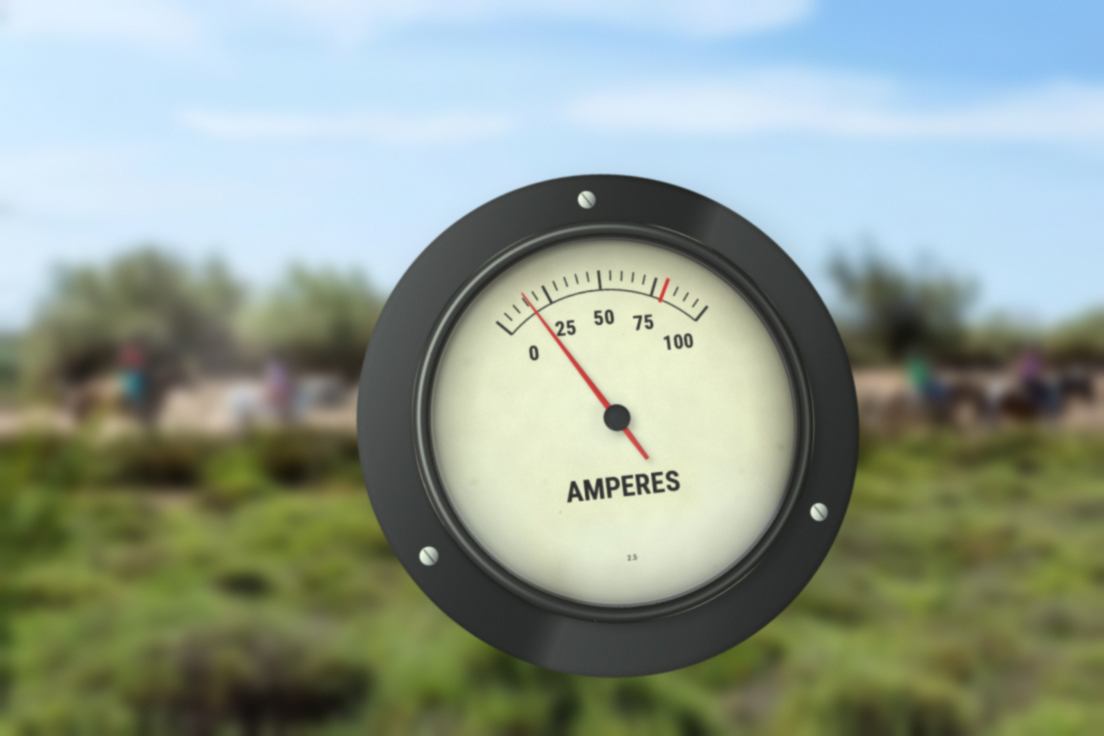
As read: 15
